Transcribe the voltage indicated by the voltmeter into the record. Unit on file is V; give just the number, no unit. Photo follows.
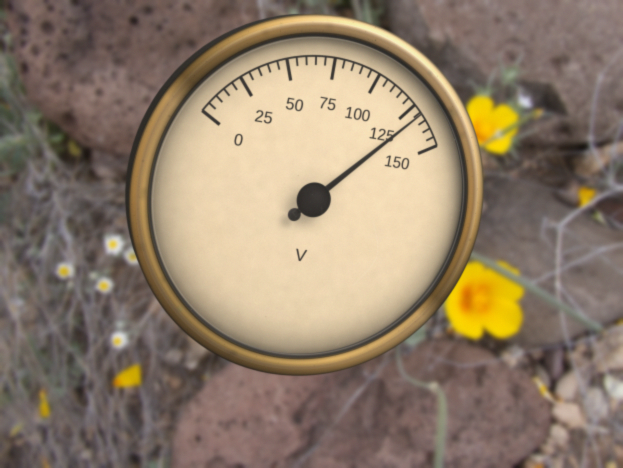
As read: 130
